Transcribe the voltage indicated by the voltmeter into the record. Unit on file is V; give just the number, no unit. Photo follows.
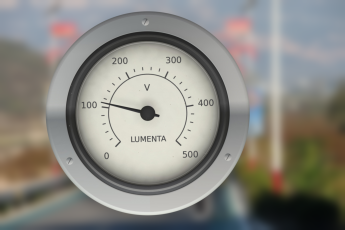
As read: 110
